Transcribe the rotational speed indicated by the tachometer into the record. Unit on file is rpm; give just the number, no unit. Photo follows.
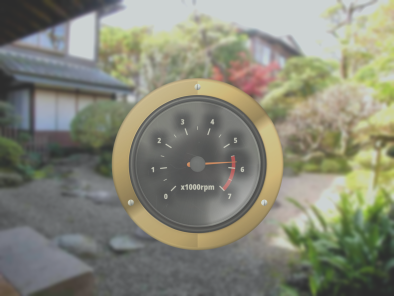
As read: 5750
